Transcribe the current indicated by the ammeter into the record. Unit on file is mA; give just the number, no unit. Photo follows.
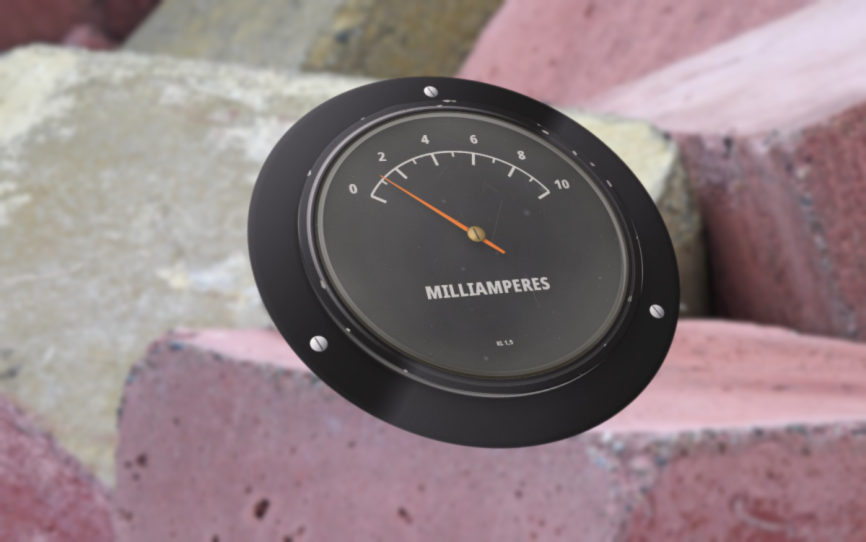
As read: 1
